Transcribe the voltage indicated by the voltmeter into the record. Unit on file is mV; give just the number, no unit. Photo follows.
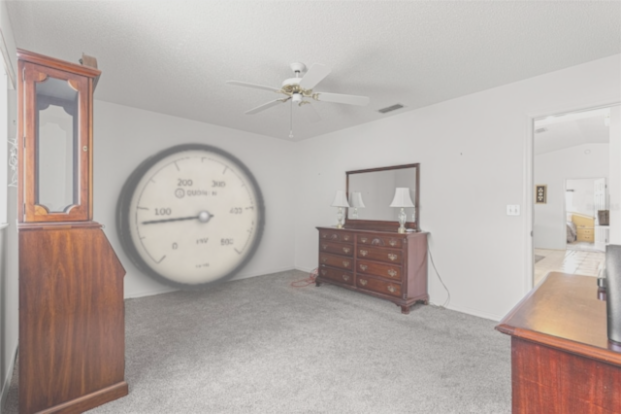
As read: 75
